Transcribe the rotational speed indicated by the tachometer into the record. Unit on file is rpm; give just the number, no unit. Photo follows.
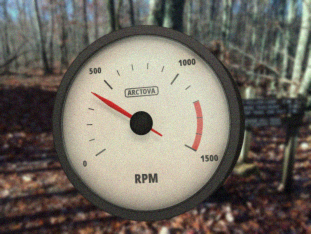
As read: 400
